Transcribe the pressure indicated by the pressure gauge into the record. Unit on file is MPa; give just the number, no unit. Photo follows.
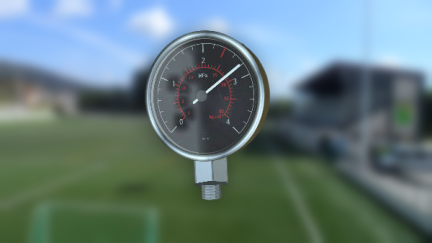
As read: 2.8
